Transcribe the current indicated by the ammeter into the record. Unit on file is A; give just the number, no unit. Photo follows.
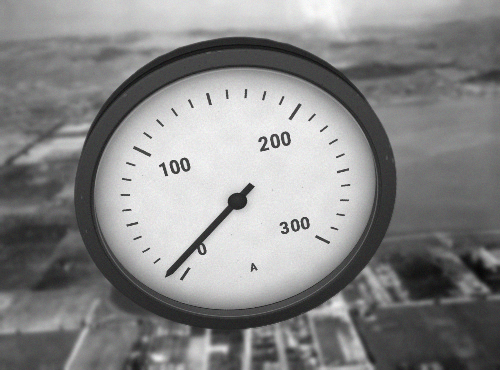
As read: 10
